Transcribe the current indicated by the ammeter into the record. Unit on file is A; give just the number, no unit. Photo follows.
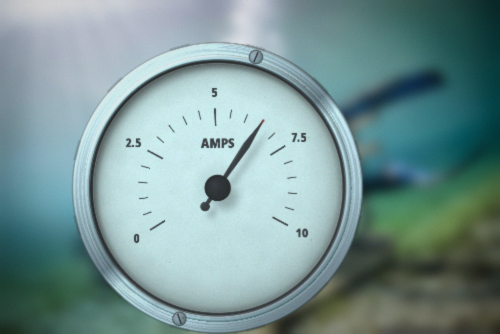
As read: 6.5
